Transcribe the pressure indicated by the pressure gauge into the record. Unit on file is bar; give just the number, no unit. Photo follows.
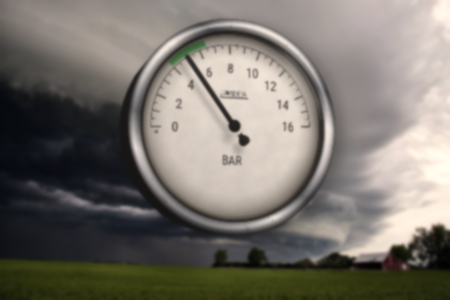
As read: 5
